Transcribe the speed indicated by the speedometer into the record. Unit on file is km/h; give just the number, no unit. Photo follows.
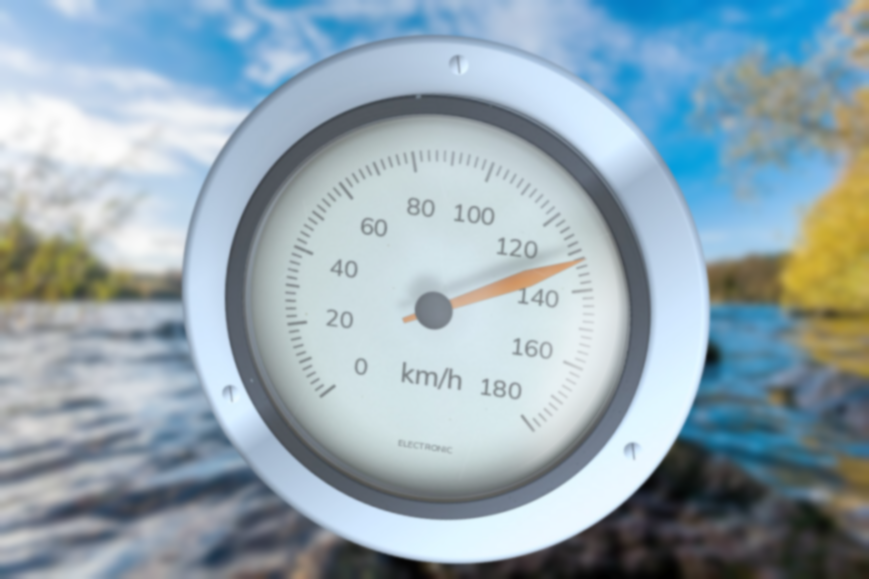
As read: 132
